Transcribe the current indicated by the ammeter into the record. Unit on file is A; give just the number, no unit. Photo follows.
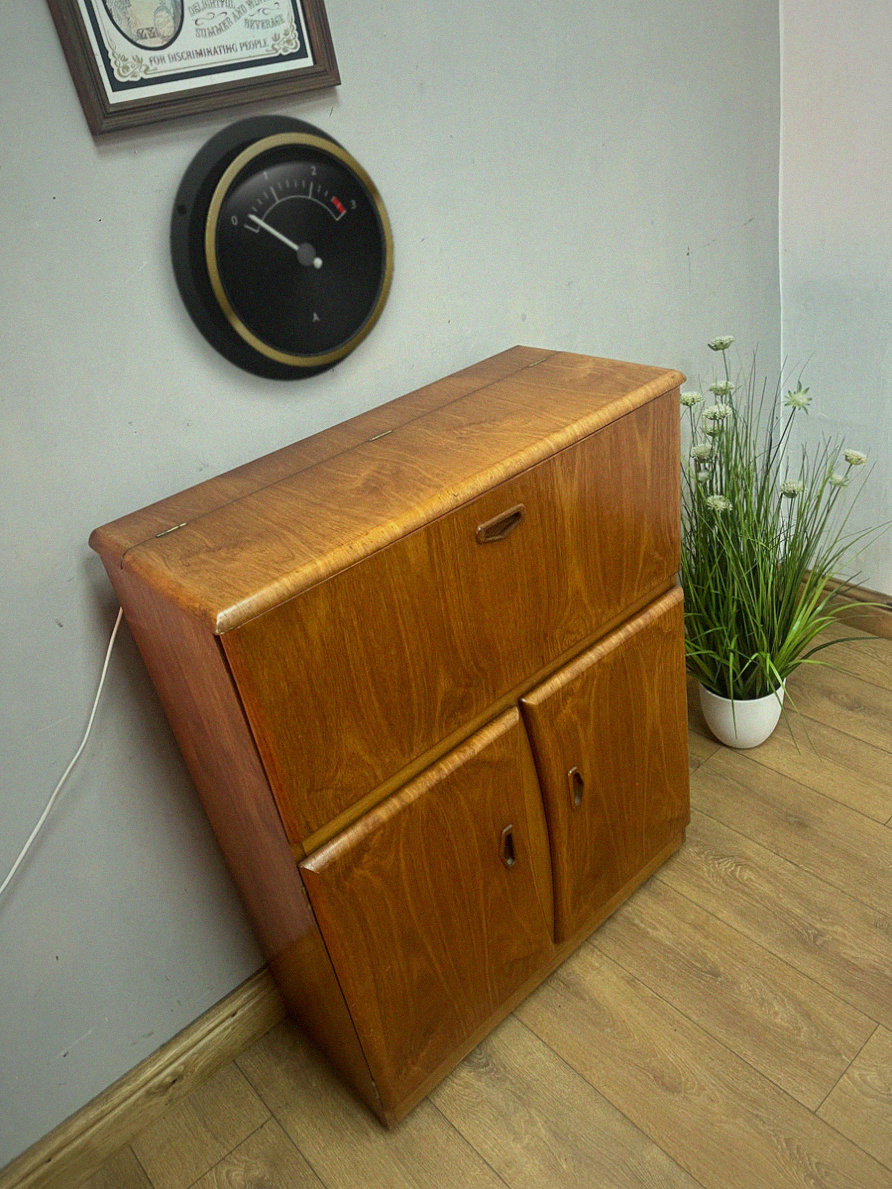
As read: 0.2
